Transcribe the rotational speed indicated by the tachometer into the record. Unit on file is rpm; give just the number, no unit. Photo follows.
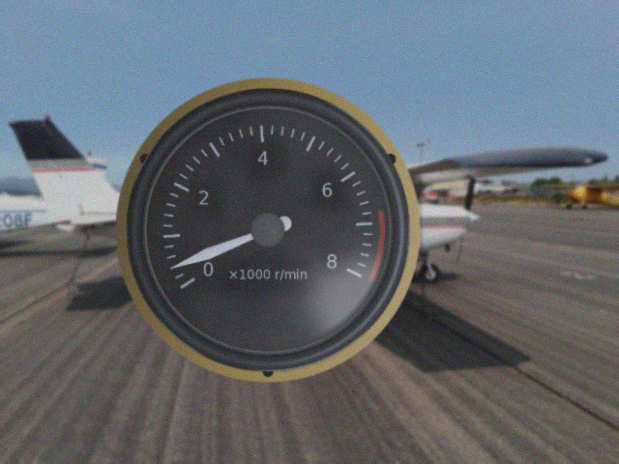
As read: 400
